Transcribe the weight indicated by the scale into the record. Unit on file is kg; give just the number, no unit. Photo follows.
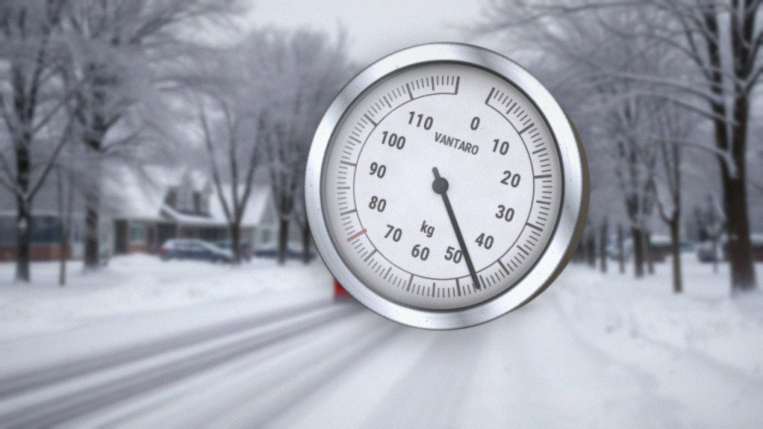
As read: 46
